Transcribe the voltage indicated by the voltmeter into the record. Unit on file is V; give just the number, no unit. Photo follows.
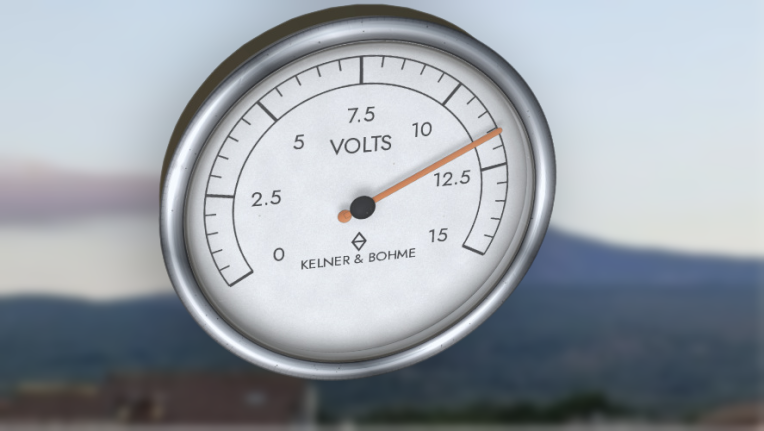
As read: 11.5
